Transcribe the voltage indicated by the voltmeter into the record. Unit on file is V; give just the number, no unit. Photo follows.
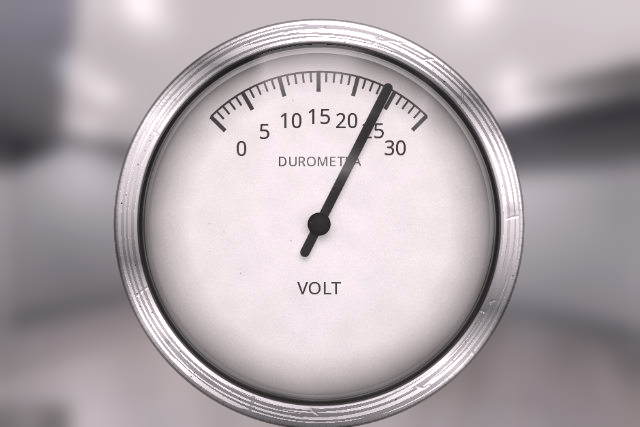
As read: 24
